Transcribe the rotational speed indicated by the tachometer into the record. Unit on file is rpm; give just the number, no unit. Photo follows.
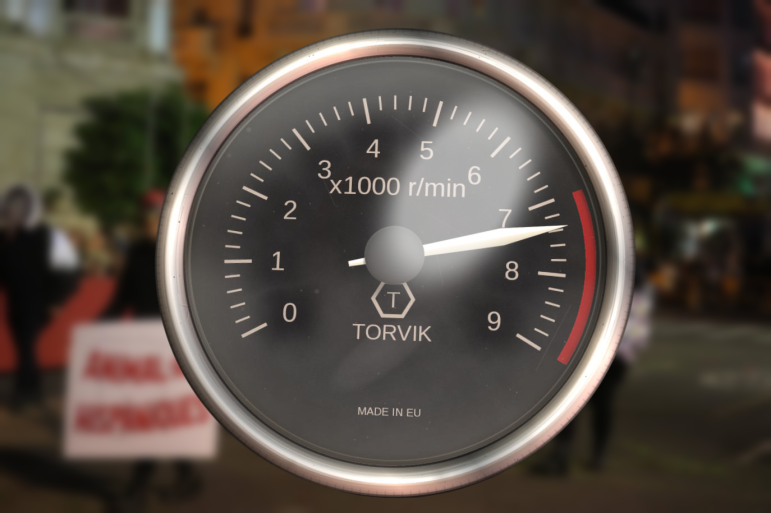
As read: 7400
